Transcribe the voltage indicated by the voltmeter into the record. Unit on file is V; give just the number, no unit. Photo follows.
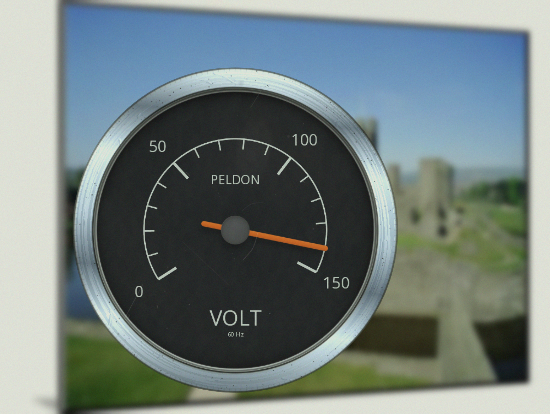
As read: 140
